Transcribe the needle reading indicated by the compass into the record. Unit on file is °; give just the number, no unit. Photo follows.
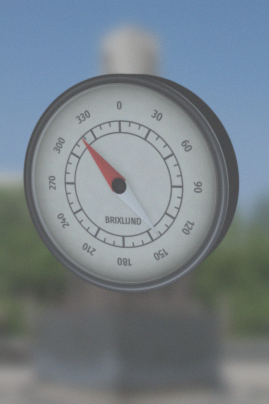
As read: 320
